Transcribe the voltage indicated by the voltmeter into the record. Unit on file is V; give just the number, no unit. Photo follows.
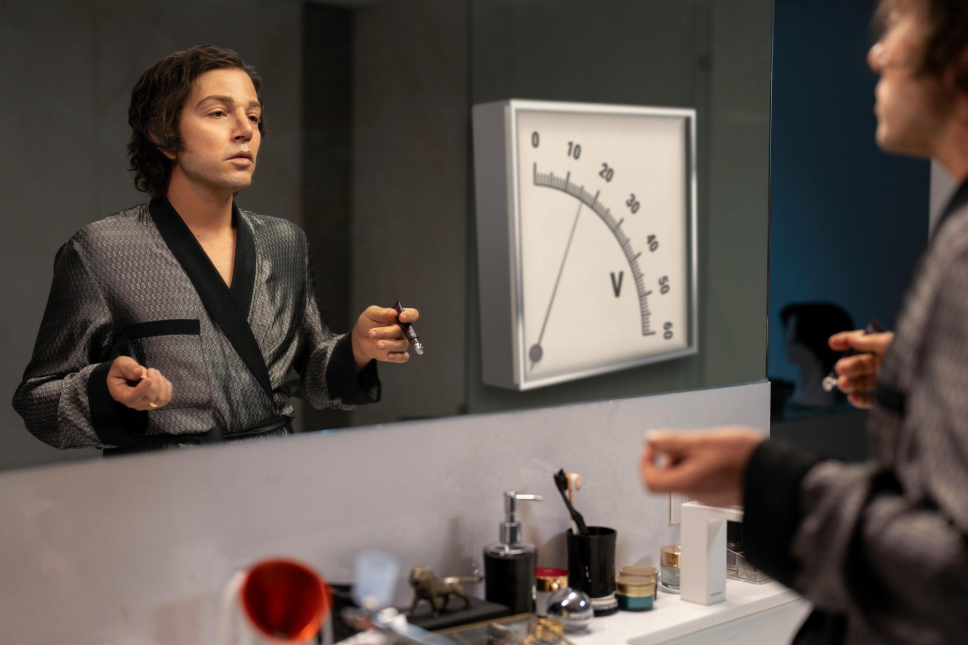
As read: 15
